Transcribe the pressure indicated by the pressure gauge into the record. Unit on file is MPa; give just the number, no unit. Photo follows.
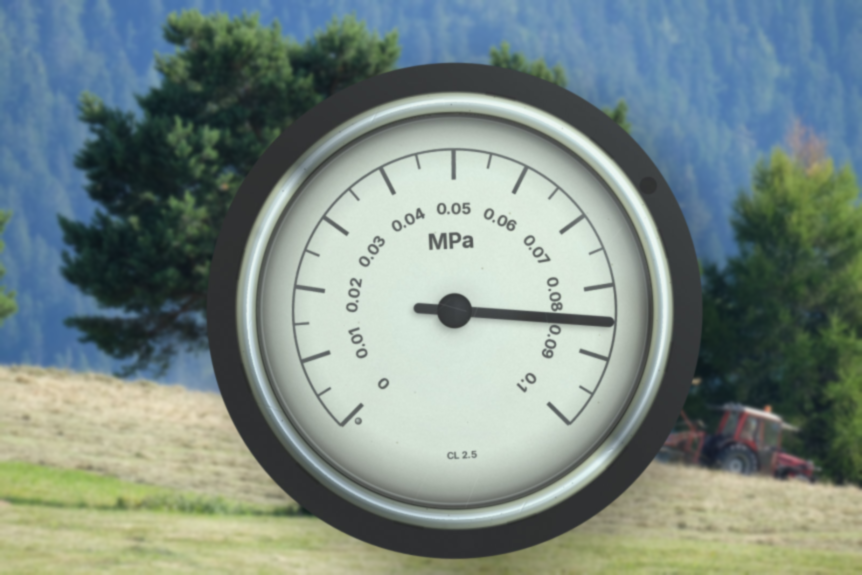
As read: 0.085
